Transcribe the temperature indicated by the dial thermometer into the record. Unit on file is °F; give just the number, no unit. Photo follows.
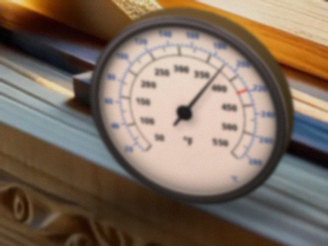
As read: 375
